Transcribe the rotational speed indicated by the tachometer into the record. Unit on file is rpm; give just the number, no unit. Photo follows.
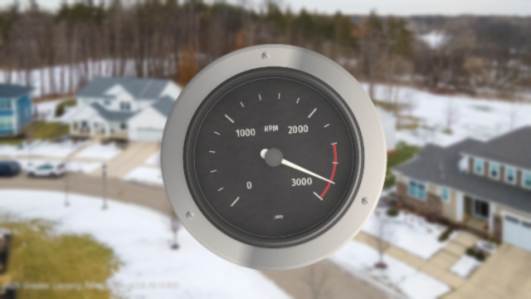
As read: 2800
